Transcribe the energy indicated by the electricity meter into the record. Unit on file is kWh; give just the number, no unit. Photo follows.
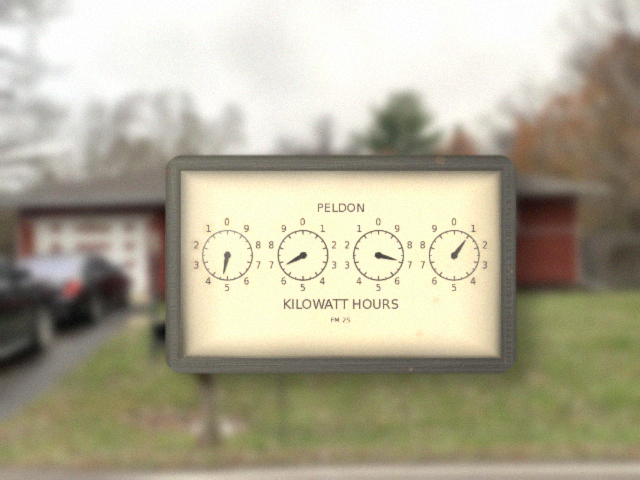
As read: 4671
